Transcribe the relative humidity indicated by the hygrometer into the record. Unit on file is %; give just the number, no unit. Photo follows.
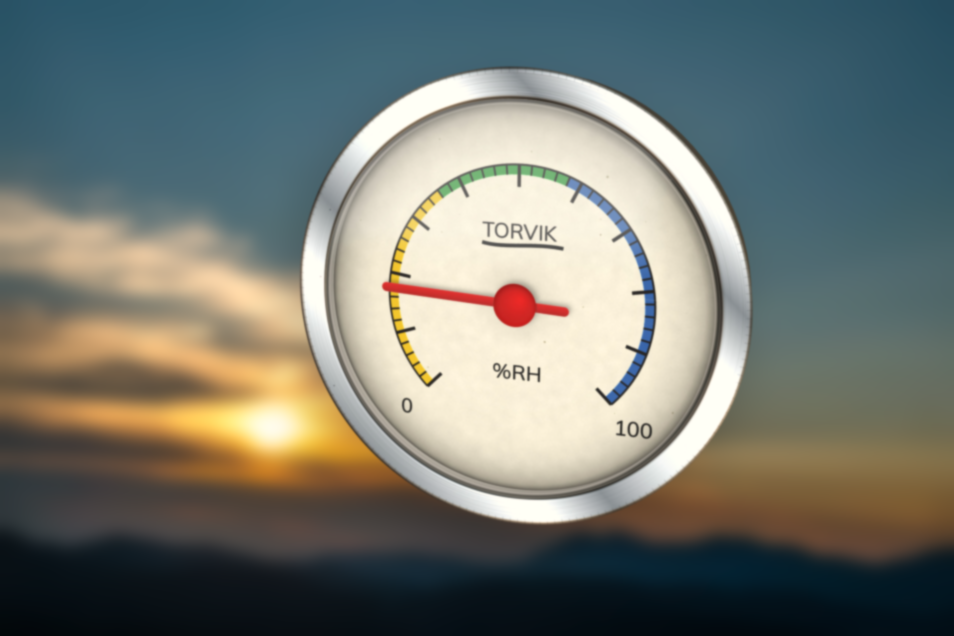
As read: 18
